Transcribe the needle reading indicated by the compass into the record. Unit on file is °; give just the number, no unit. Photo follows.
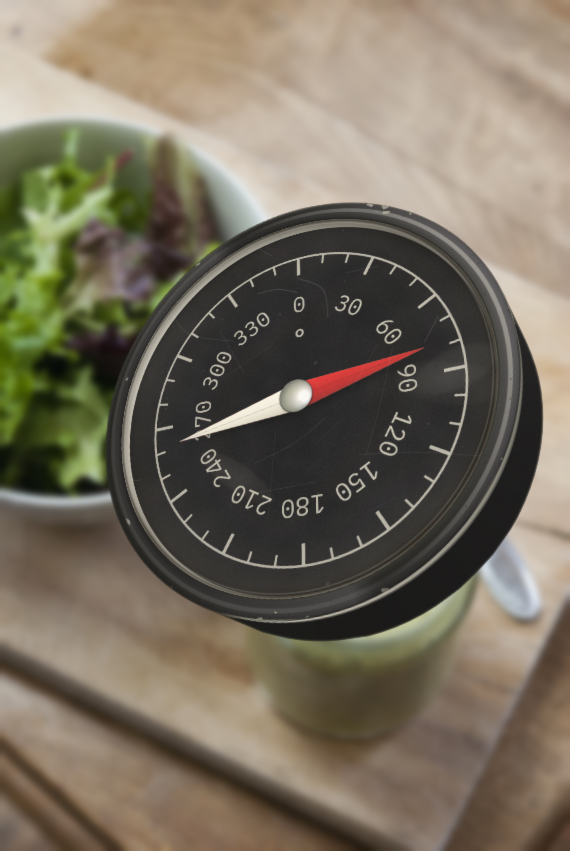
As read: 80
